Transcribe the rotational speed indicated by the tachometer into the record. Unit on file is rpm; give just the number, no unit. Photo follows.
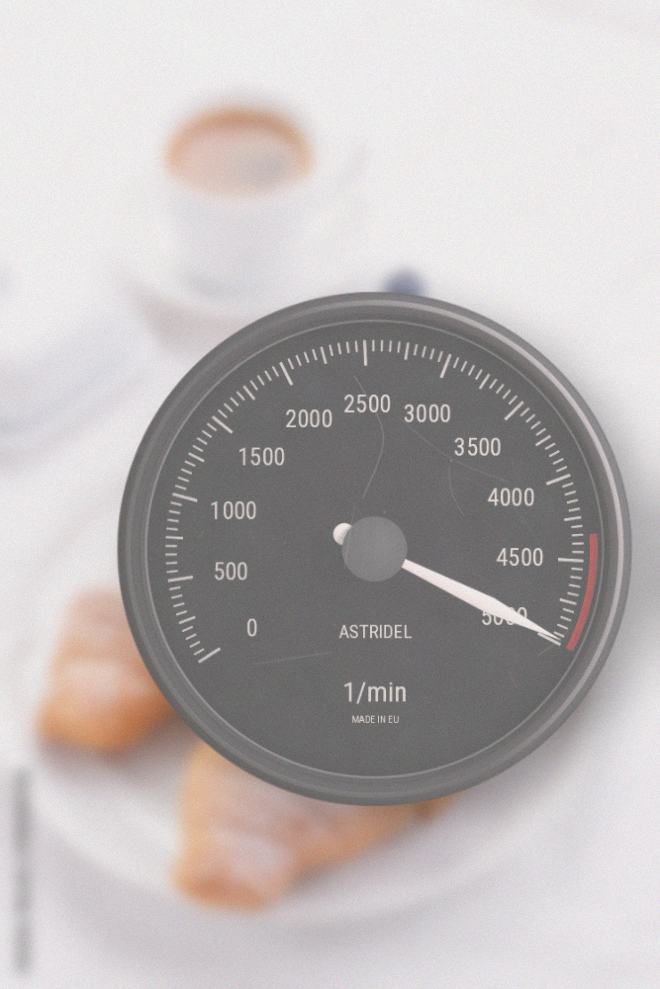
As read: 4975
